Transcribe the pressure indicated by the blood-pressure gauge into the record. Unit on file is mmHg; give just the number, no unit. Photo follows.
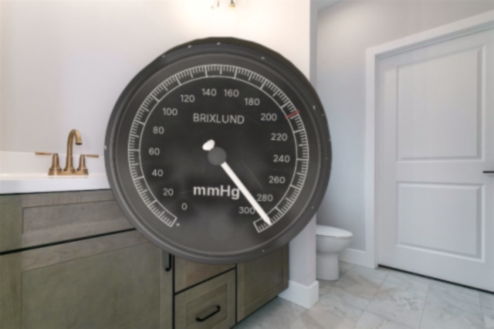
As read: 290
